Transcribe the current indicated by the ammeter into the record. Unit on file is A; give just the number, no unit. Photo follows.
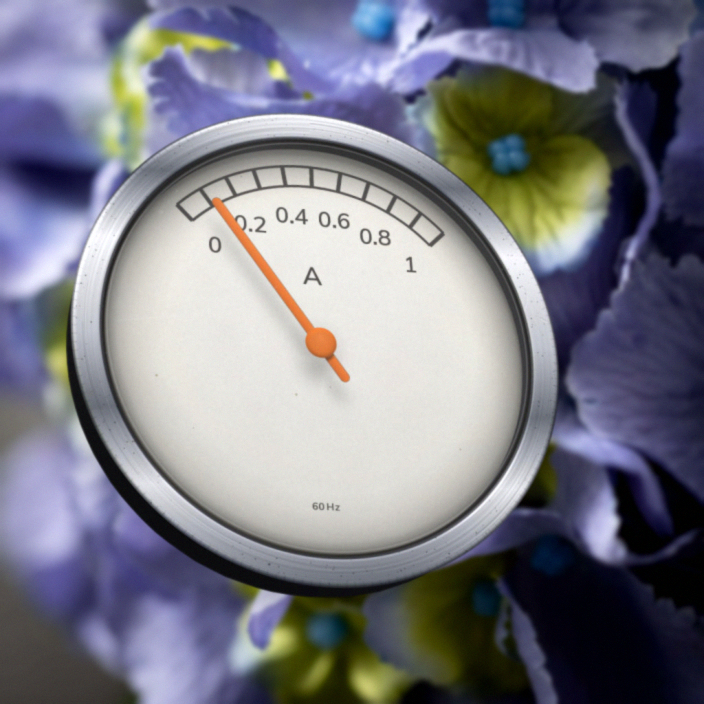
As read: 0.1
